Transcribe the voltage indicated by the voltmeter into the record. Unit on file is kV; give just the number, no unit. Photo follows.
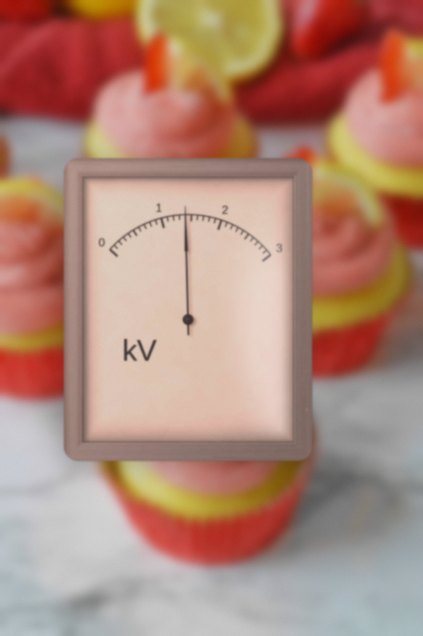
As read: 1.4
